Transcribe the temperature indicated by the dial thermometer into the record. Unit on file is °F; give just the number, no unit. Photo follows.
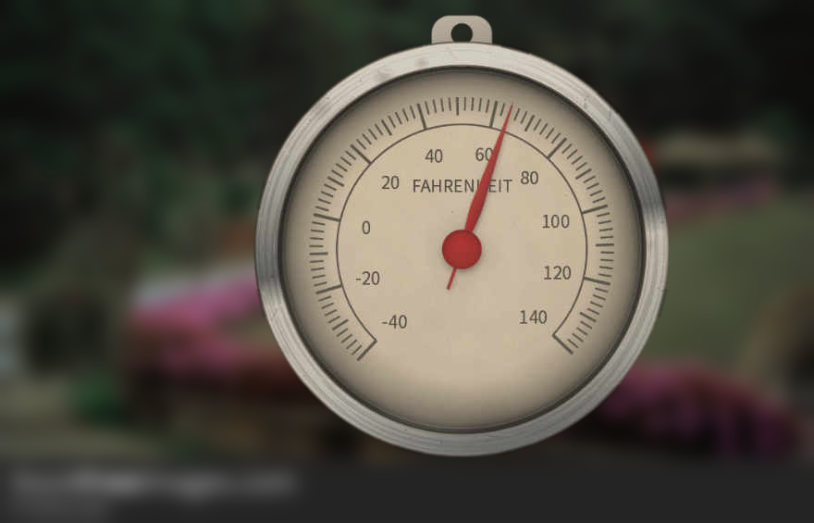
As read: 64
